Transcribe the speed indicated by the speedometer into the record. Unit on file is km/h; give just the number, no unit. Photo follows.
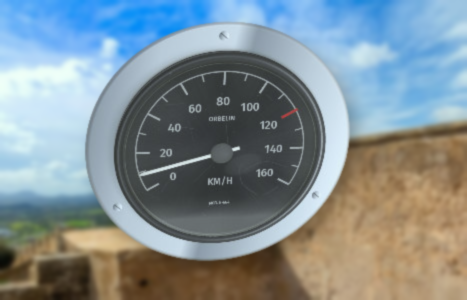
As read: 10
